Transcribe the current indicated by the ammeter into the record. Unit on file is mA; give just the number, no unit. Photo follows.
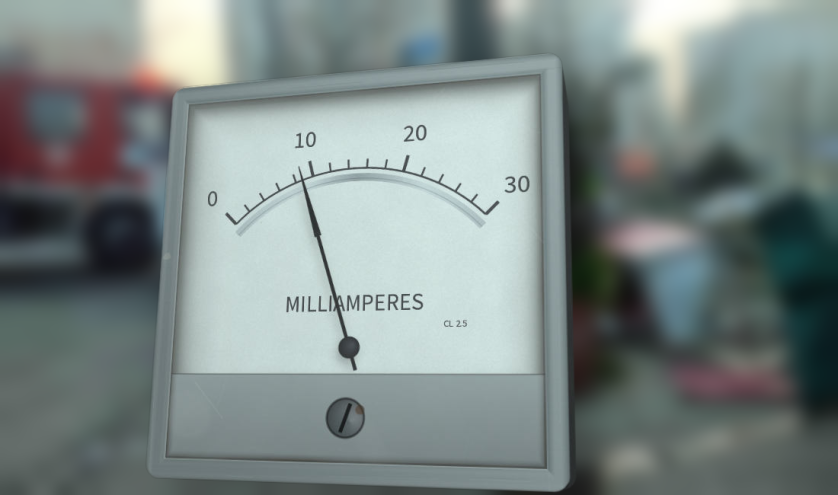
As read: 9
